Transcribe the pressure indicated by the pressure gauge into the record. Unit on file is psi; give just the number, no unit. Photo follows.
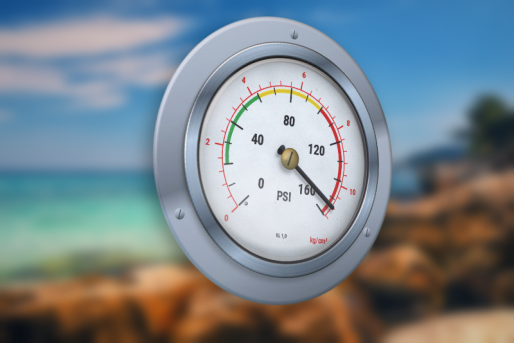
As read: 155
